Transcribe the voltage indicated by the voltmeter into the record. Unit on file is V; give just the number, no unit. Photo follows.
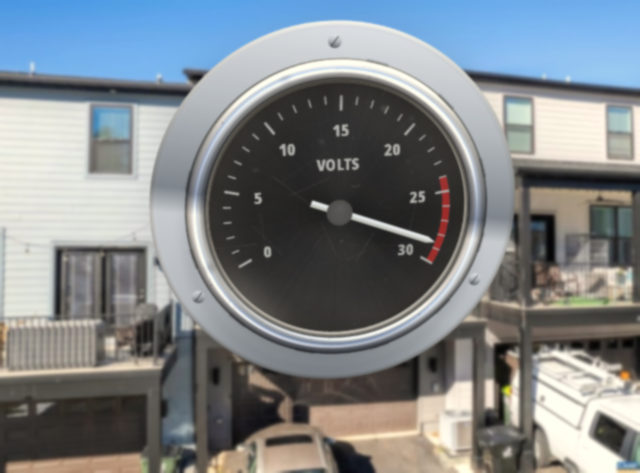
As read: 28.5
